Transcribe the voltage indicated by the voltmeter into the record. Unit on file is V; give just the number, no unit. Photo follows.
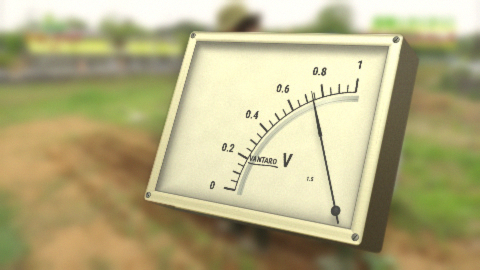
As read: 0.75
